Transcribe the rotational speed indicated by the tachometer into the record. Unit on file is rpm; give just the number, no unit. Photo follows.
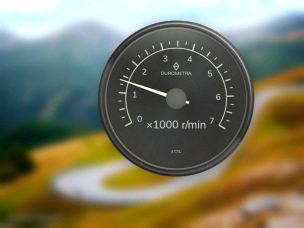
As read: 1375
